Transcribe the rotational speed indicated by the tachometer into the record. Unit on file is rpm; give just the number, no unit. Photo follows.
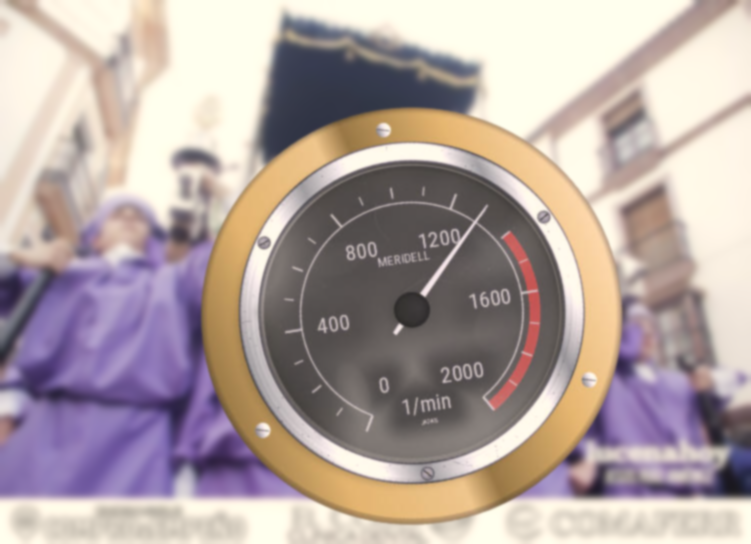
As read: 1300
